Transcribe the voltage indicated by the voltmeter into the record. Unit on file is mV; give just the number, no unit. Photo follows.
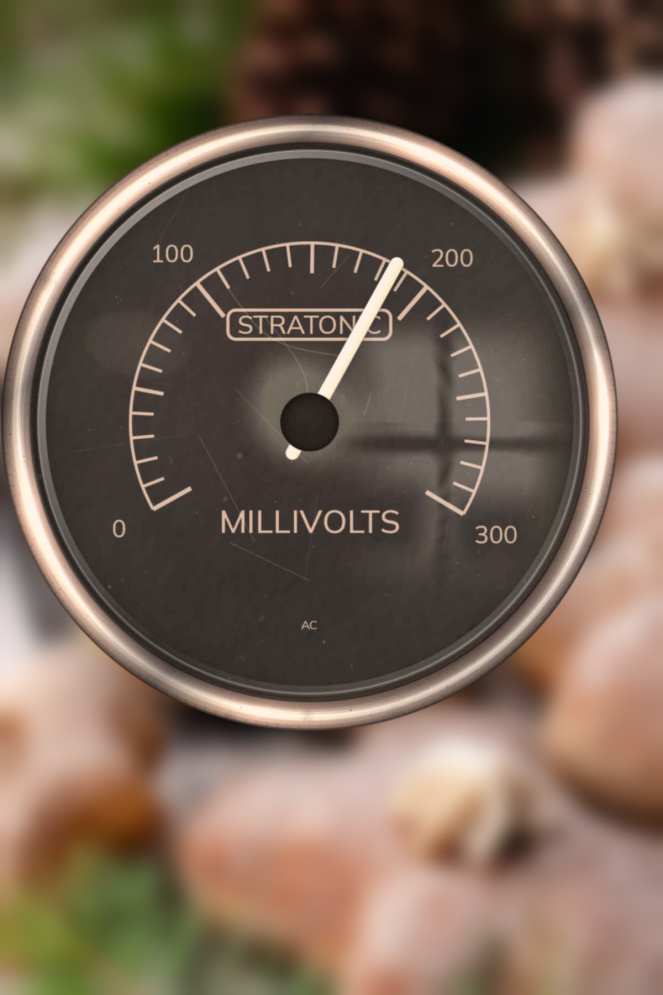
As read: 185
